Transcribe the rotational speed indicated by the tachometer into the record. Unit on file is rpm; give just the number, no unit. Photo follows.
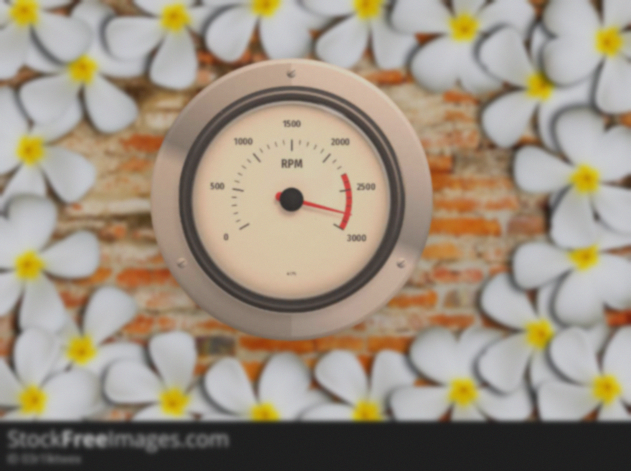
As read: 2800
